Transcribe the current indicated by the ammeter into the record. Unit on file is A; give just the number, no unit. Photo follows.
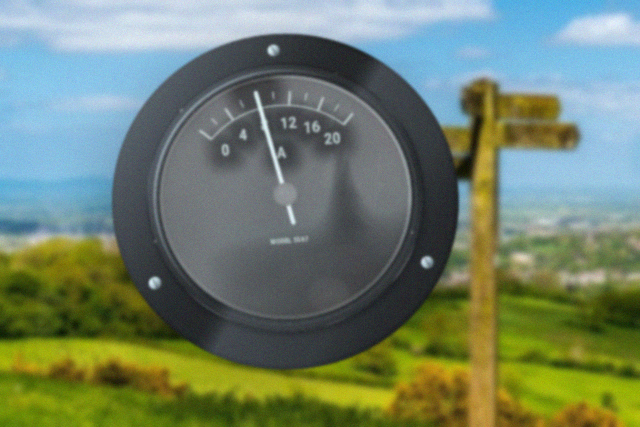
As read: 8
